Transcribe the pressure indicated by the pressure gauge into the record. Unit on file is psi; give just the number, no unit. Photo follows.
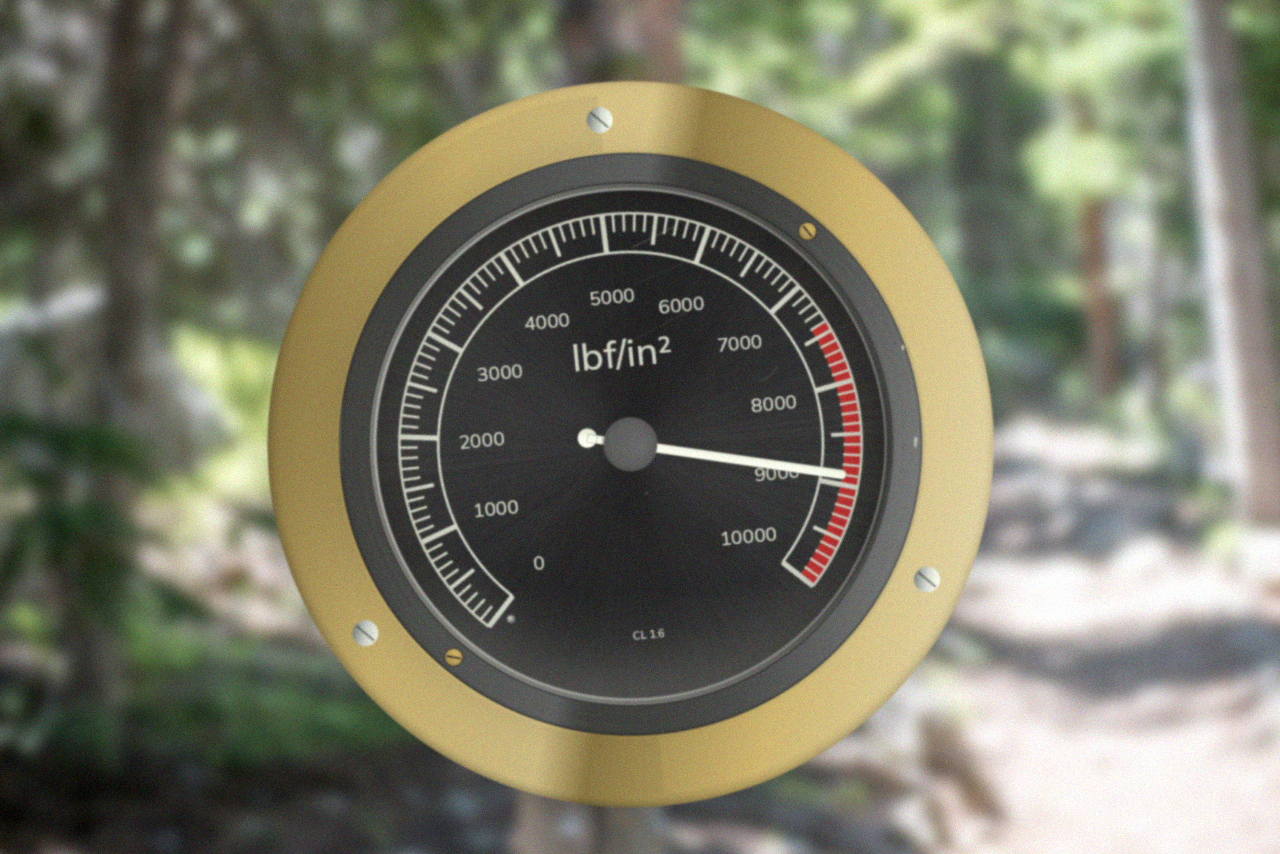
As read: 8900
